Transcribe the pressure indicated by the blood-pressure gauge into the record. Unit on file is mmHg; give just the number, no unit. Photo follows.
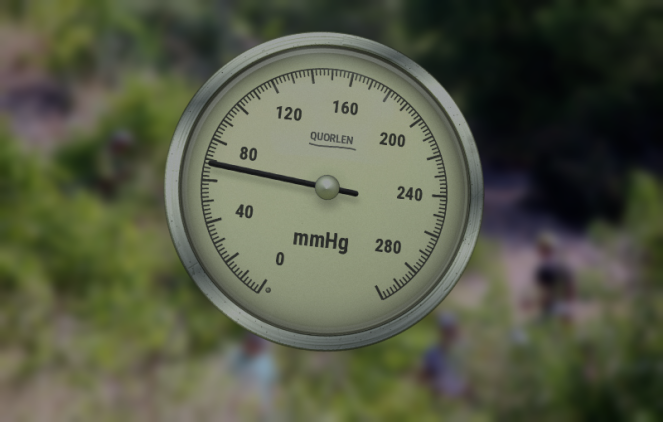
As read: 68
